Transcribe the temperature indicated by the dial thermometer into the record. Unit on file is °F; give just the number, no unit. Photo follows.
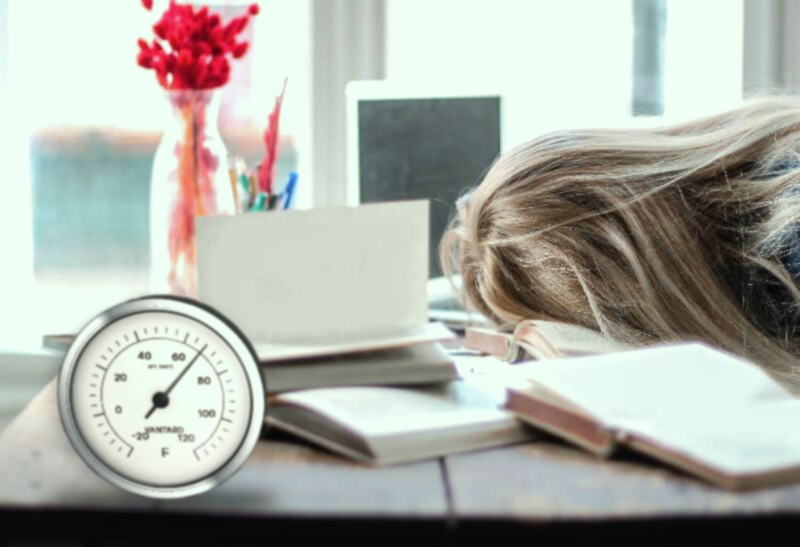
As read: 68
